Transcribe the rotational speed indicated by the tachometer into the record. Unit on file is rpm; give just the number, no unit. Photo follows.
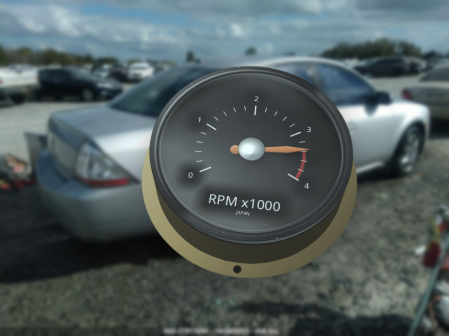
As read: 3400
